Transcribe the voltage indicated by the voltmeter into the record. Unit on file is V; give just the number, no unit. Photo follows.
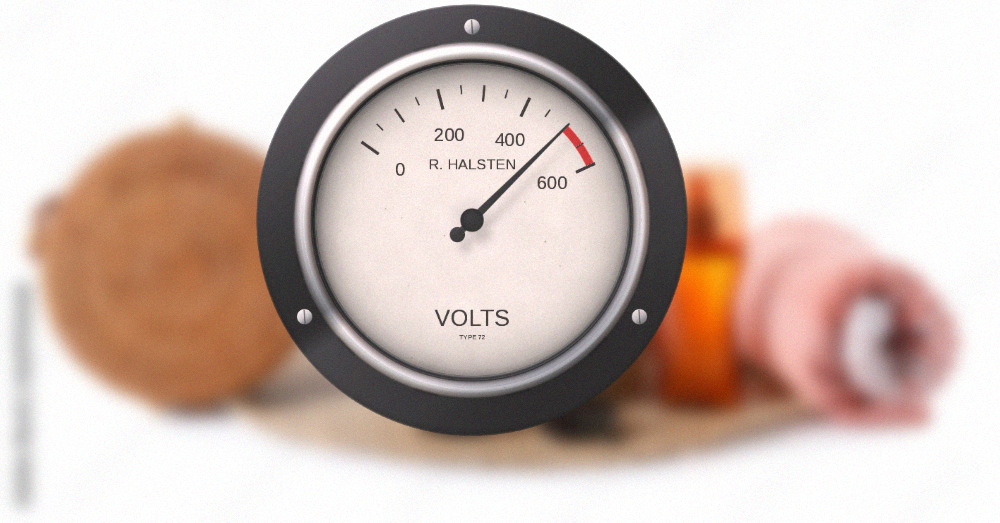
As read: 500
